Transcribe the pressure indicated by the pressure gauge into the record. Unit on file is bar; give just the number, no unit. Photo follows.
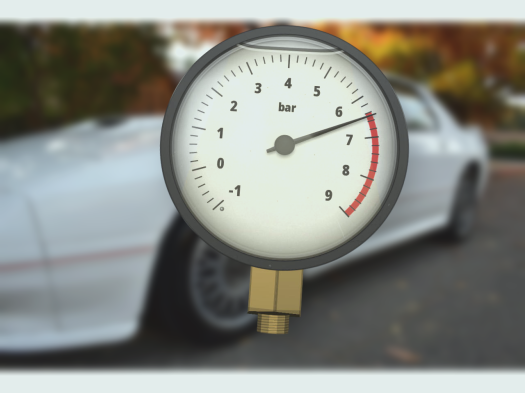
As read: 6.5
